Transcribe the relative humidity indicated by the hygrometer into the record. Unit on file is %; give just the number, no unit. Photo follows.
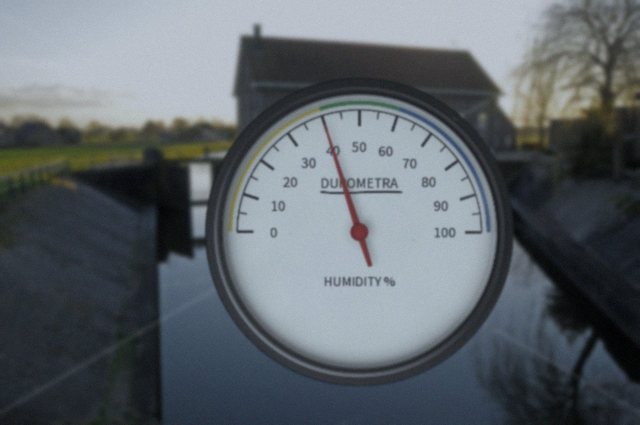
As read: 40
